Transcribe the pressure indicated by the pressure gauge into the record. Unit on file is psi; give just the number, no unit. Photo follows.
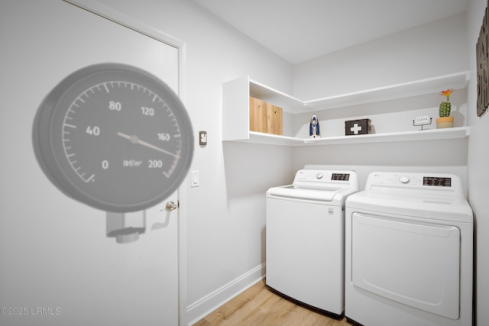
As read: 180
